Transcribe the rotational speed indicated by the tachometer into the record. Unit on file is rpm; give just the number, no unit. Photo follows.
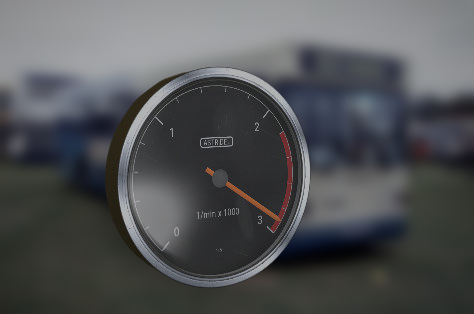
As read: 2900
